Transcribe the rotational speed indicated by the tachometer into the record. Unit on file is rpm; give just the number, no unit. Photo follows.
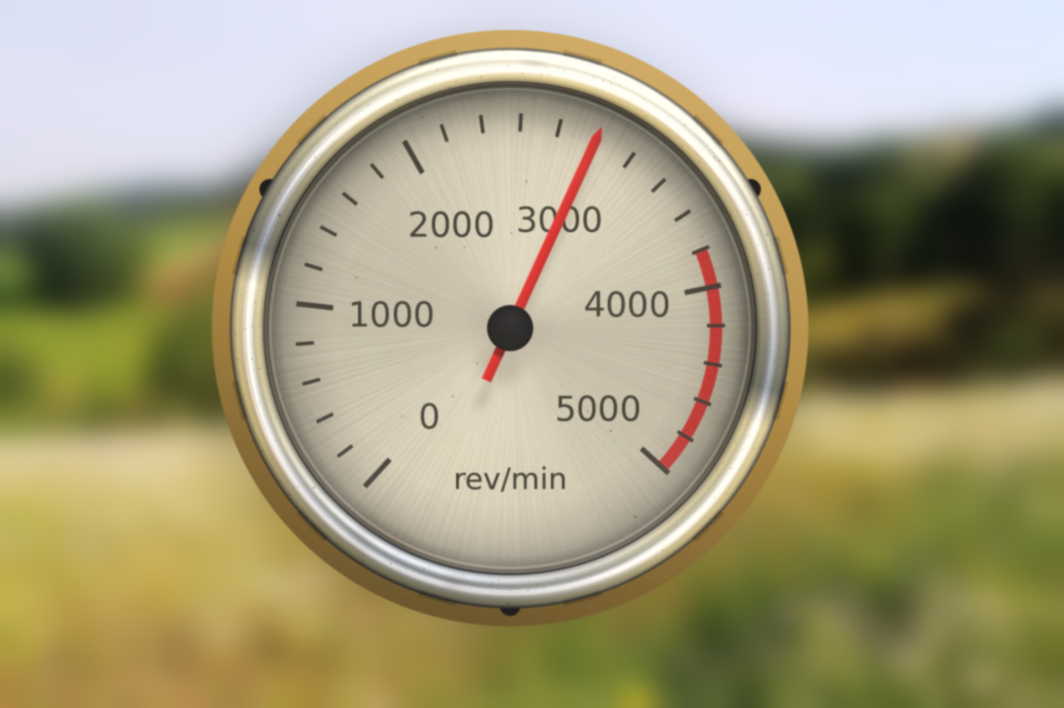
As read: 3000
